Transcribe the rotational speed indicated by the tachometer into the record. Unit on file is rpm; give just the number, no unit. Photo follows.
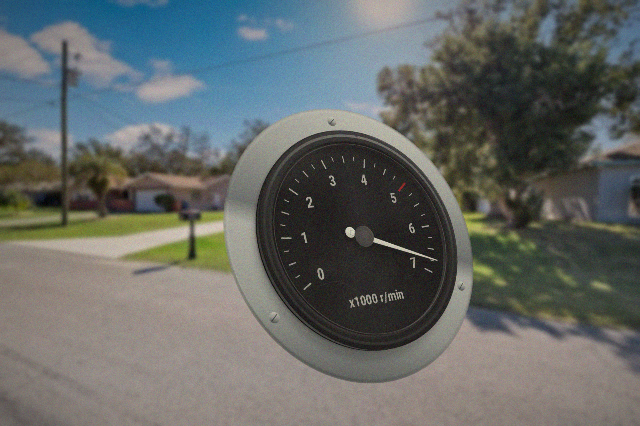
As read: 6750
